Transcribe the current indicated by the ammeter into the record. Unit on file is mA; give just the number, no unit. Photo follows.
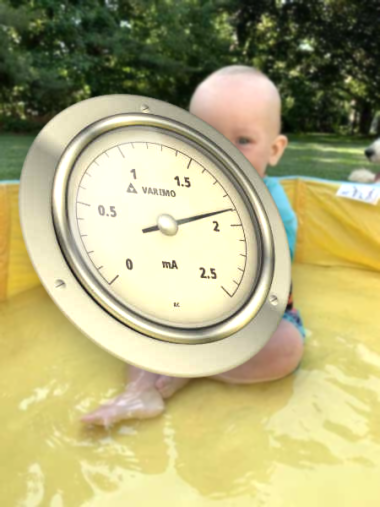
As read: 1.9
